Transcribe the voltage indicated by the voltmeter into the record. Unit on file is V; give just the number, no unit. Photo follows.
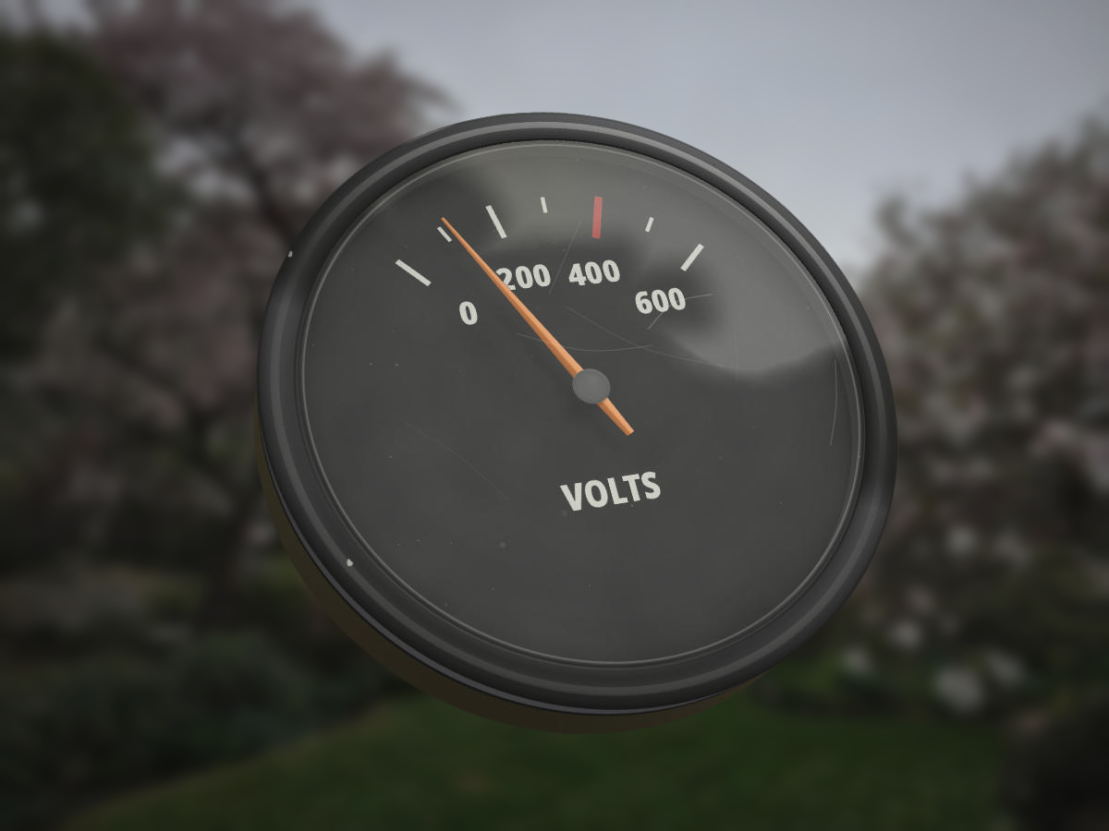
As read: 100
